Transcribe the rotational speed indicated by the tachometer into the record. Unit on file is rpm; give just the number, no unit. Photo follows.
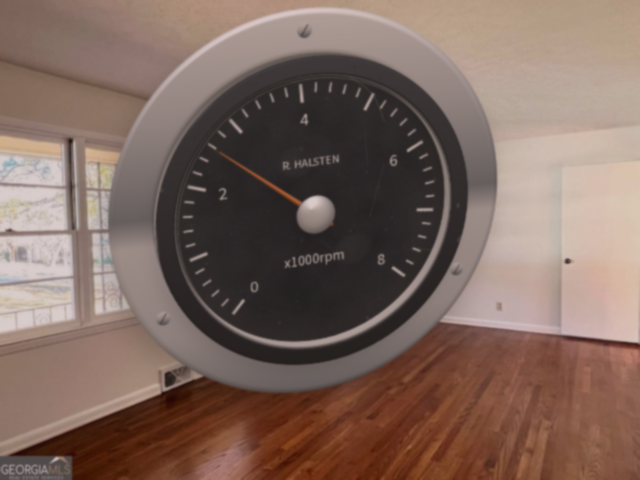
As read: 2600
